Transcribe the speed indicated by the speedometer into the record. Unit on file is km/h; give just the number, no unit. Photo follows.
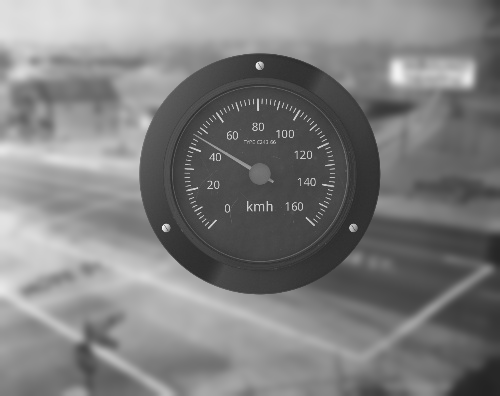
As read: 46
